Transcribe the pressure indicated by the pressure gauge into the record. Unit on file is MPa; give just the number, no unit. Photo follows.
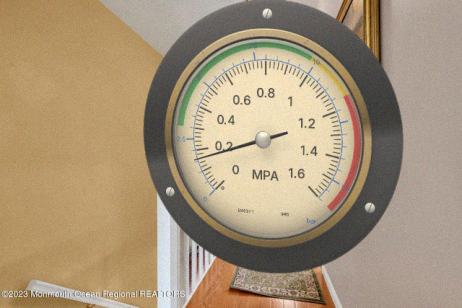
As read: 0.16
